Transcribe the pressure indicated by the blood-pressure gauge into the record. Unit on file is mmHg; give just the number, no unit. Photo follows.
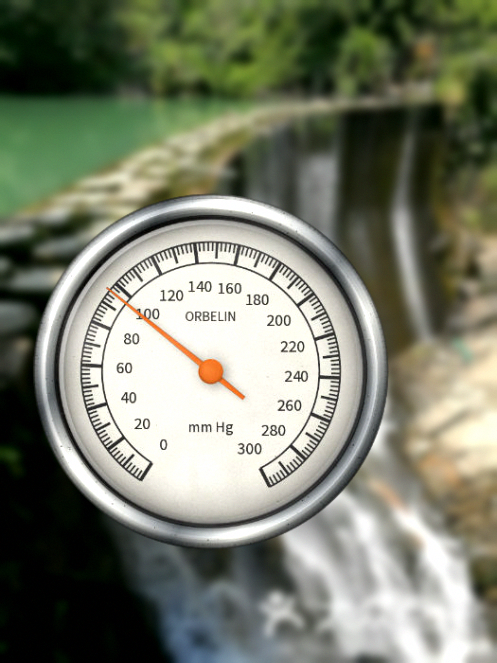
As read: 96
